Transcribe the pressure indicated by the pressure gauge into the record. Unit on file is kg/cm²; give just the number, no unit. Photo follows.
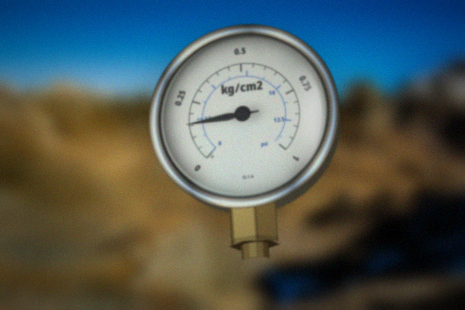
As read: 0.15
